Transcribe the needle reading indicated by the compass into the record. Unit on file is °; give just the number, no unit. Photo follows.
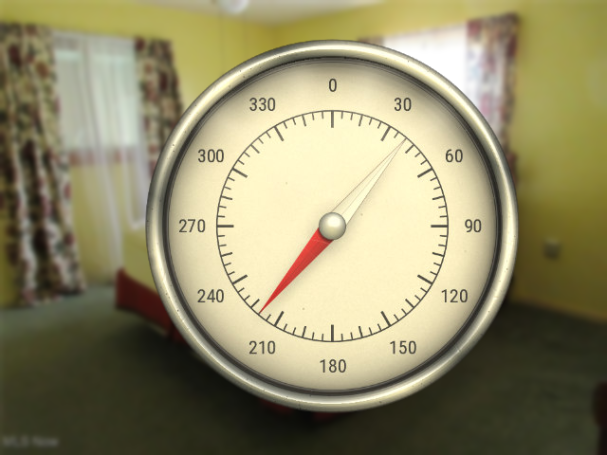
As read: 220
